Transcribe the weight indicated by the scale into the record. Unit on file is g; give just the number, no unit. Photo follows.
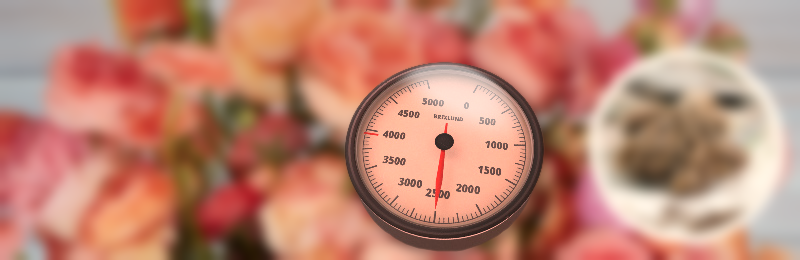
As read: 2500
